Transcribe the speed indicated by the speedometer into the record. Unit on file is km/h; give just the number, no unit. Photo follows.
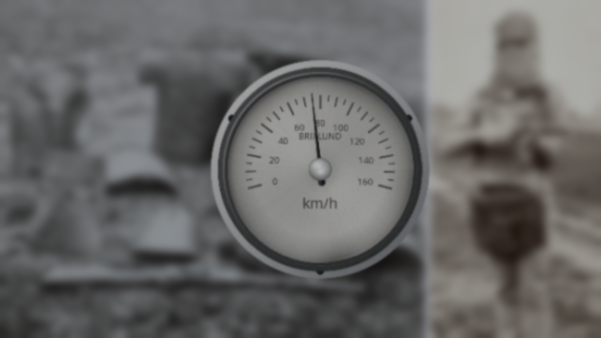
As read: 75
